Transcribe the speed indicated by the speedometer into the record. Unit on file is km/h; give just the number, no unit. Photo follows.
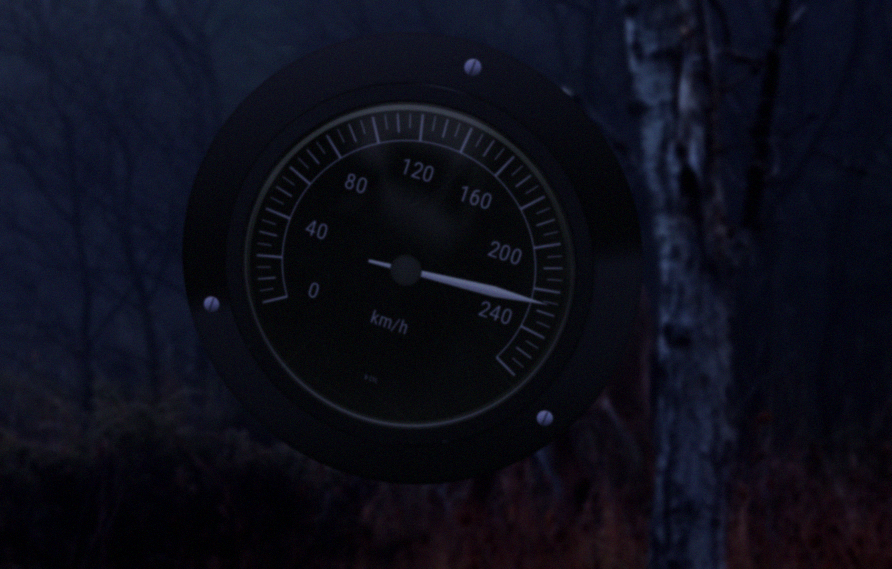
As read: 225
